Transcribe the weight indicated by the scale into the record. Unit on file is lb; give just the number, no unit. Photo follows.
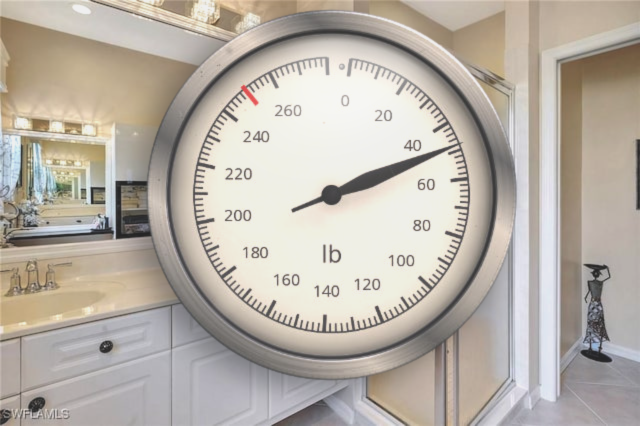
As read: 48
